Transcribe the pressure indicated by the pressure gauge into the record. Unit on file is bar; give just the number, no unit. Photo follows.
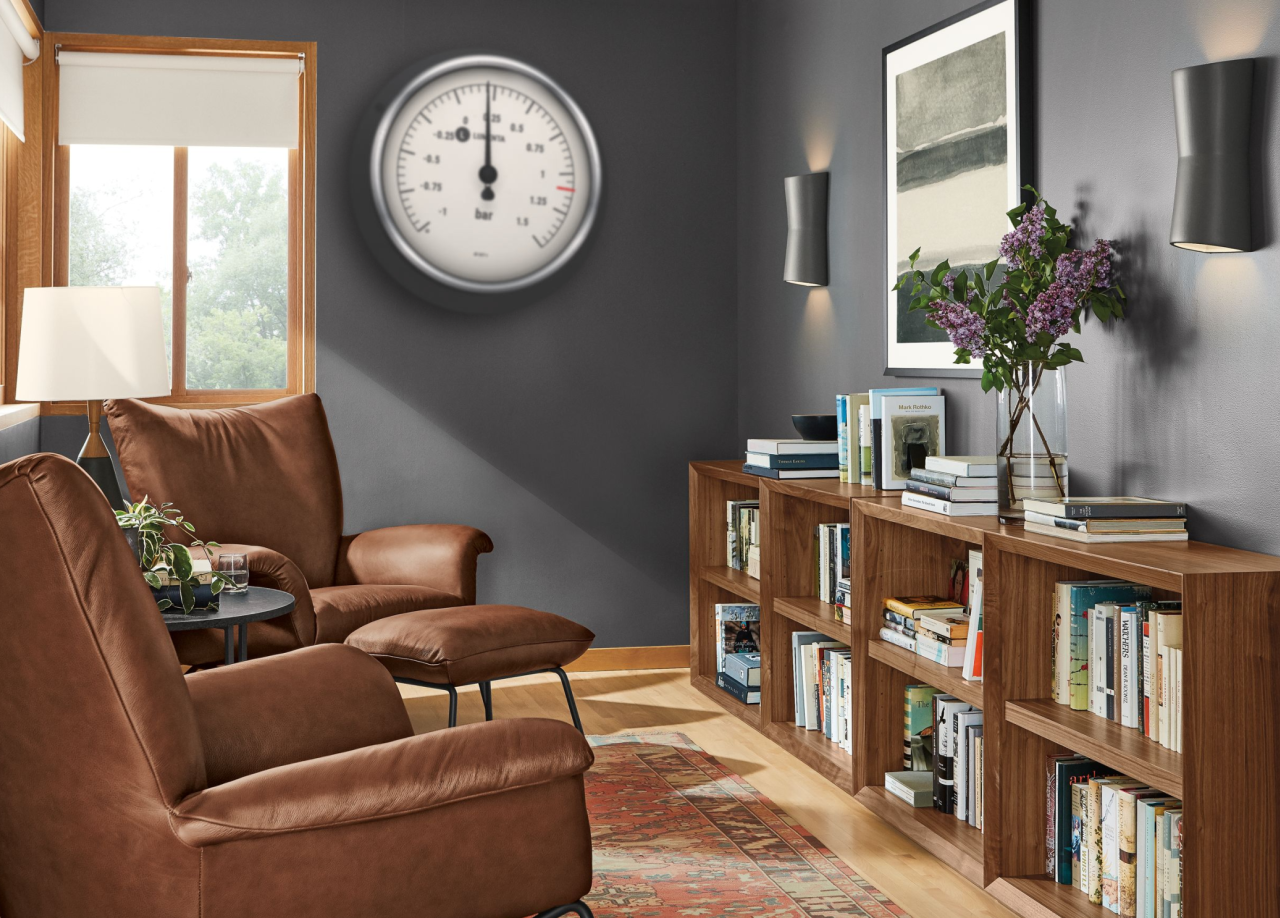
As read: 0.2
